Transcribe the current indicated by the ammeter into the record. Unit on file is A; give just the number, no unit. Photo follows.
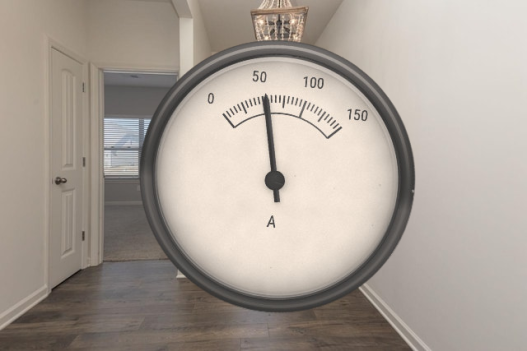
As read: 55
